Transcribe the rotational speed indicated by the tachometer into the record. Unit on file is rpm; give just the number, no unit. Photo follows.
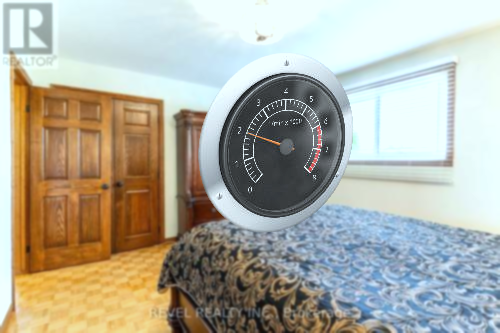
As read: 2000
